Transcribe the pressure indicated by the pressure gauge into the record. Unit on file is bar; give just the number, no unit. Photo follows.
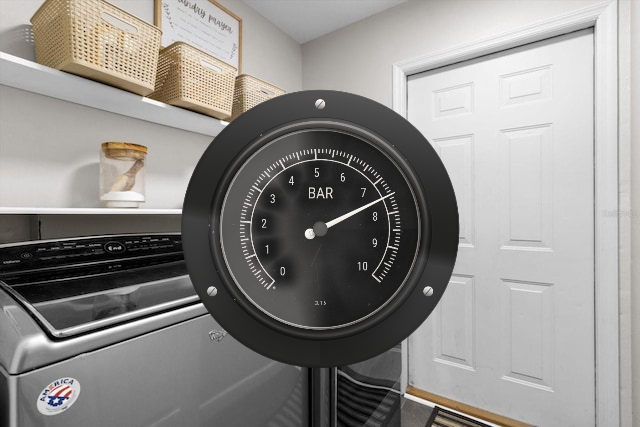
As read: 7.5
